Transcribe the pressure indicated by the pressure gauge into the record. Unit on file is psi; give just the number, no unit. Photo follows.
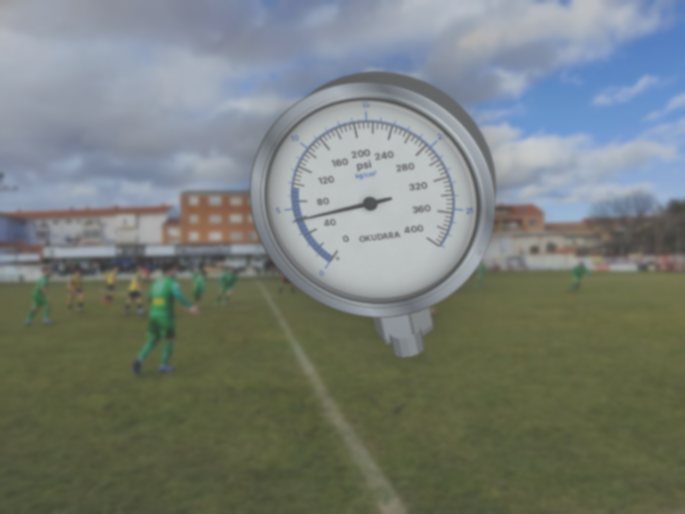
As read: 60
